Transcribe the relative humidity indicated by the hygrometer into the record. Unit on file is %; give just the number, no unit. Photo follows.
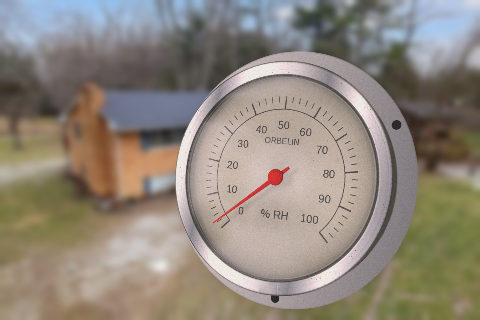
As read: 2
